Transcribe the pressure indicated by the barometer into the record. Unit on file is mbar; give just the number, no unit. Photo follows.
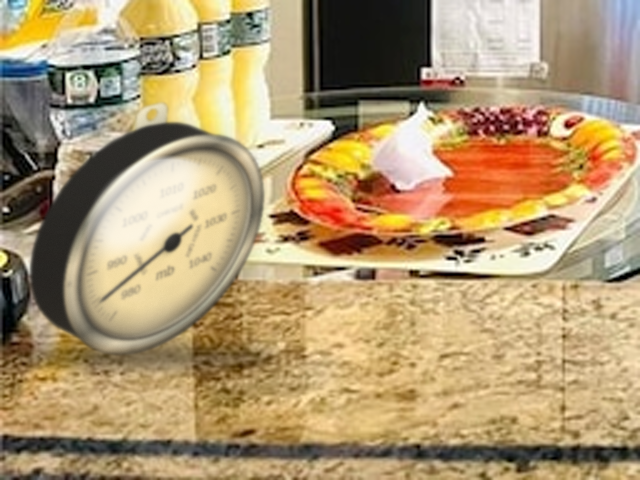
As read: 985
